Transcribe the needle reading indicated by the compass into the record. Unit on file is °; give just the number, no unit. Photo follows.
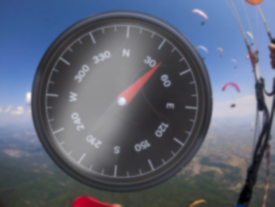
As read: 40
